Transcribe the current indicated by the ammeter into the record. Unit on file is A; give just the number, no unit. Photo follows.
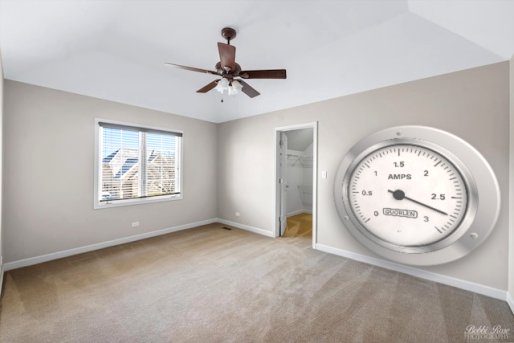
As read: 2.75
